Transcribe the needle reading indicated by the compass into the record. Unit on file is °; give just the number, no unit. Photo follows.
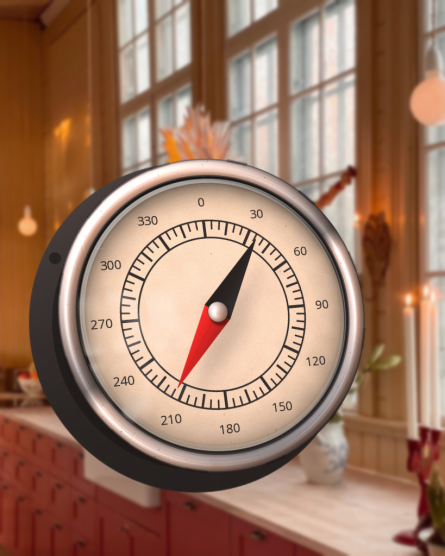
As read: 215
